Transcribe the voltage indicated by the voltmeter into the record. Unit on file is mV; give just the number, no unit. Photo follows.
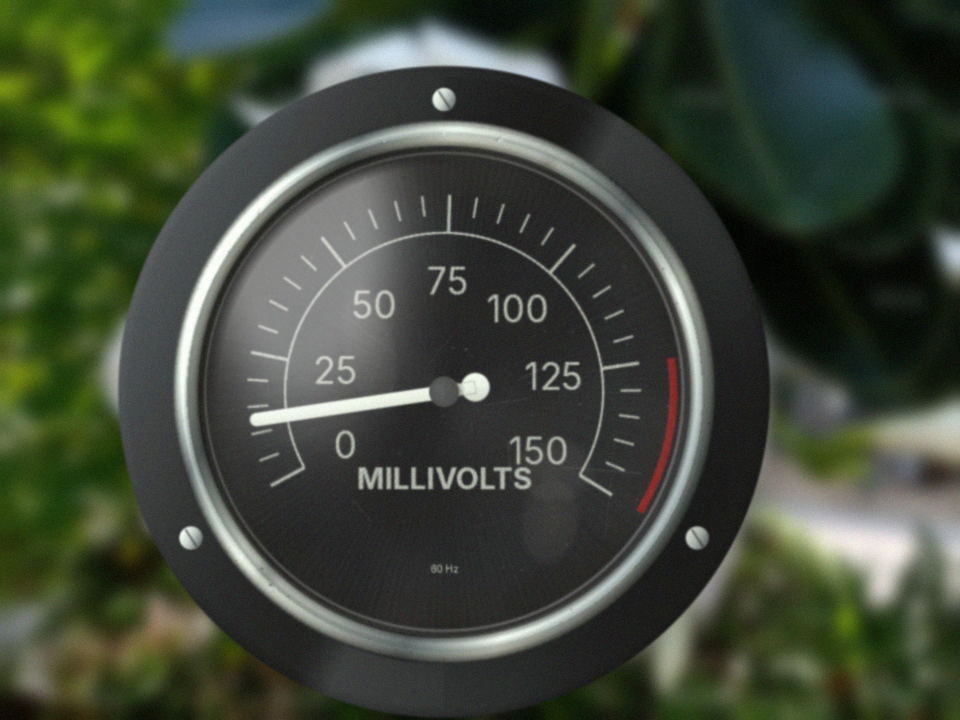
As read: 12.5
